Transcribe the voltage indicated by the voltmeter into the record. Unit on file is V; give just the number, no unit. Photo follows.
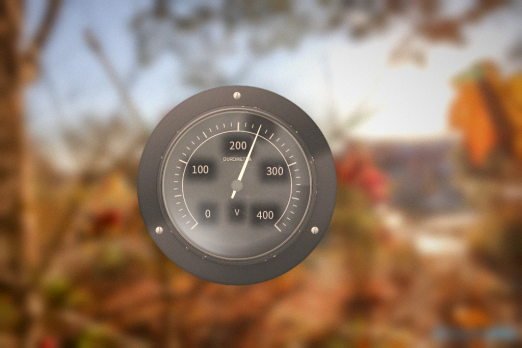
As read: 230
